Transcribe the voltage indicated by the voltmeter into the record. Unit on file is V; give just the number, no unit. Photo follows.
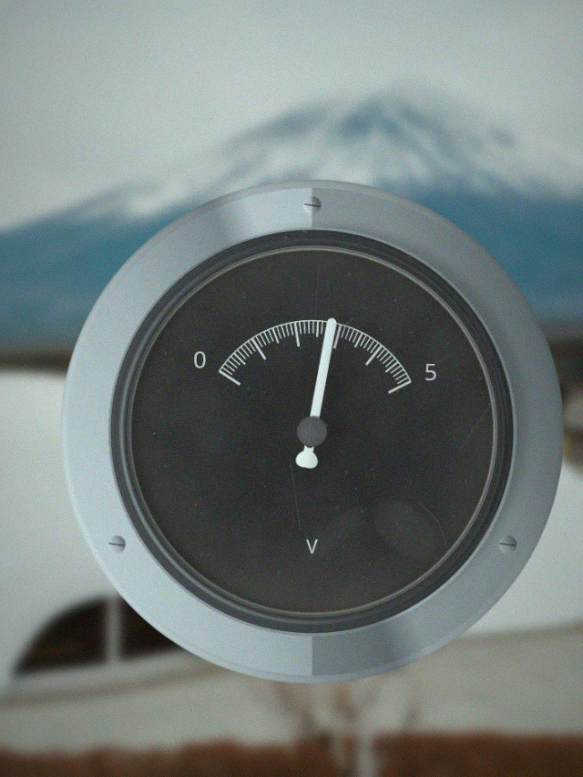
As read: 2.8
